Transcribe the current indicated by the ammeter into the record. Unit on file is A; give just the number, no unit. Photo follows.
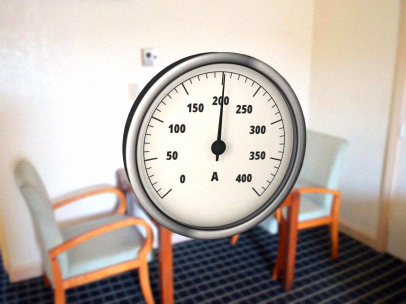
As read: 200
